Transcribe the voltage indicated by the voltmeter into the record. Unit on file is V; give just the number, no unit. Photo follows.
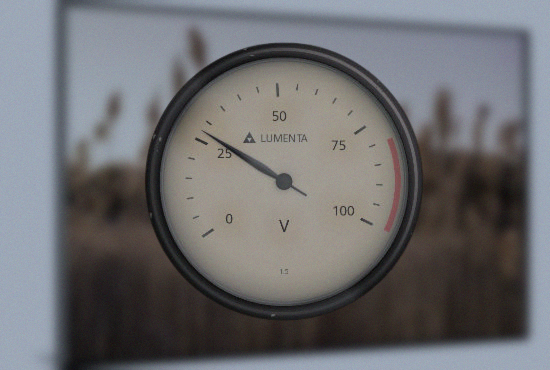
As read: 27.5
